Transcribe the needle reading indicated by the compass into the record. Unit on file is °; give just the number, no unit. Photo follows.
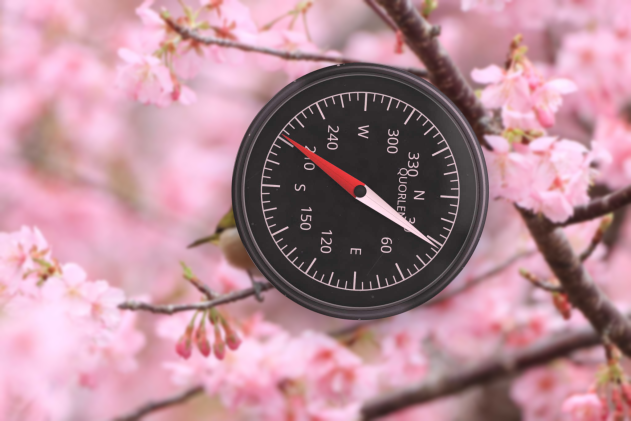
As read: 212.5
